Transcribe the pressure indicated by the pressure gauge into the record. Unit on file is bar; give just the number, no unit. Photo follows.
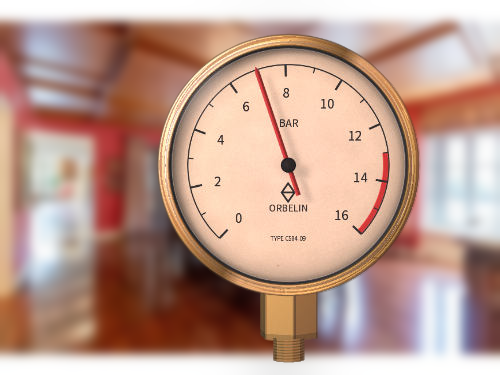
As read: 7
